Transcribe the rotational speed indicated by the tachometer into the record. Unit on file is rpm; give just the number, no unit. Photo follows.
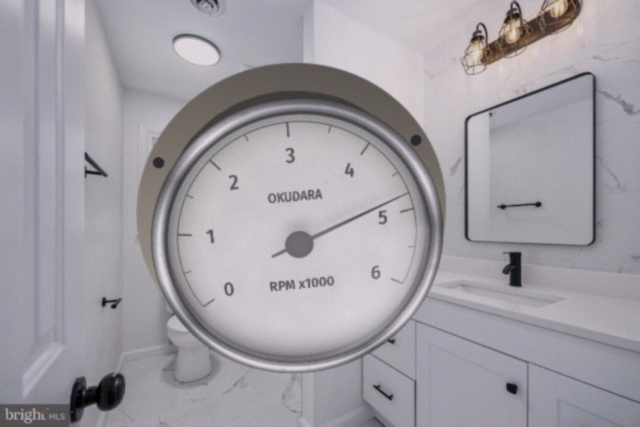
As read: 4750
